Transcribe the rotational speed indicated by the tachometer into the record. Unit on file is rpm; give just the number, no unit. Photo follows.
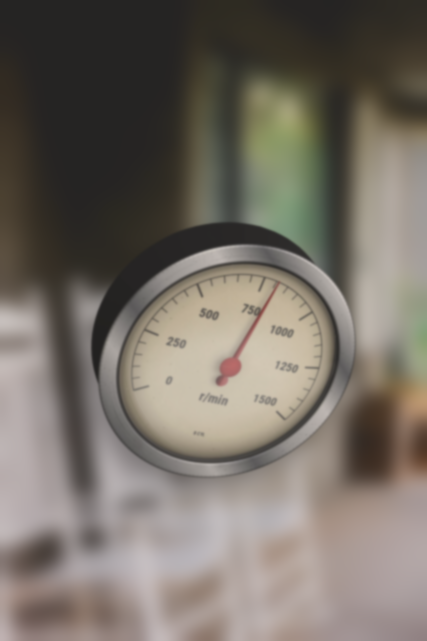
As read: 800
